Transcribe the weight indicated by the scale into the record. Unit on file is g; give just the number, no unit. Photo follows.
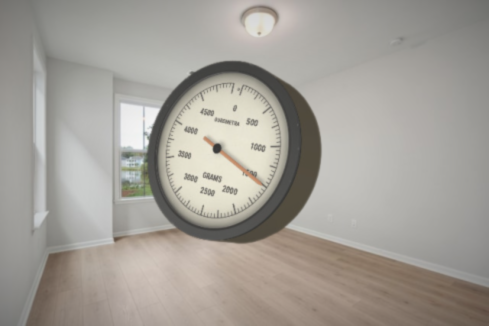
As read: 1500
